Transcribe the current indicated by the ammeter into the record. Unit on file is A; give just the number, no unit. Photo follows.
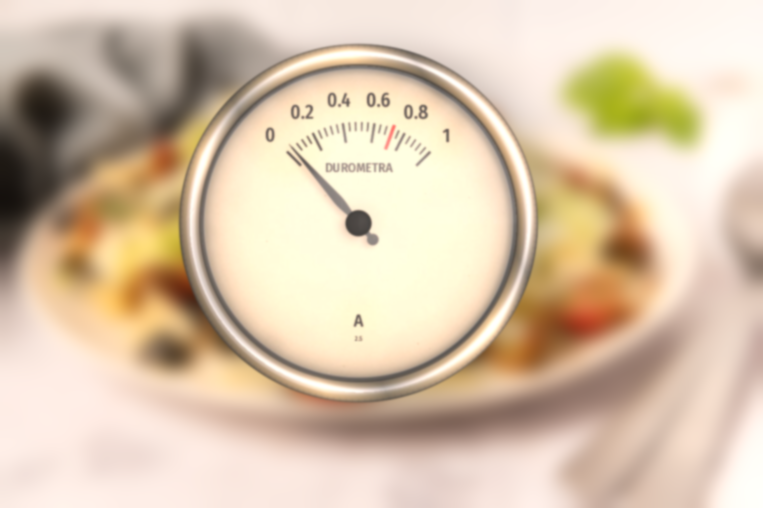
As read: 0.04
